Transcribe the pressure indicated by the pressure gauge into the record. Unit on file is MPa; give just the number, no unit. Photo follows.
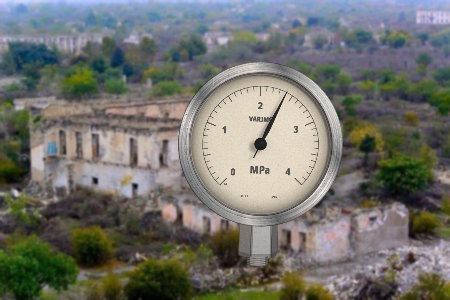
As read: 2.4
